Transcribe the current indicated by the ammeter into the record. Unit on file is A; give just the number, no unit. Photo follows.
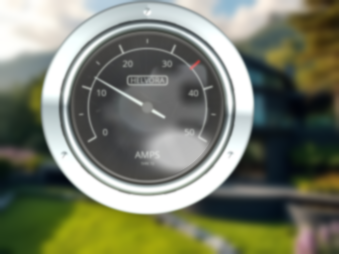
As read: 12.5
